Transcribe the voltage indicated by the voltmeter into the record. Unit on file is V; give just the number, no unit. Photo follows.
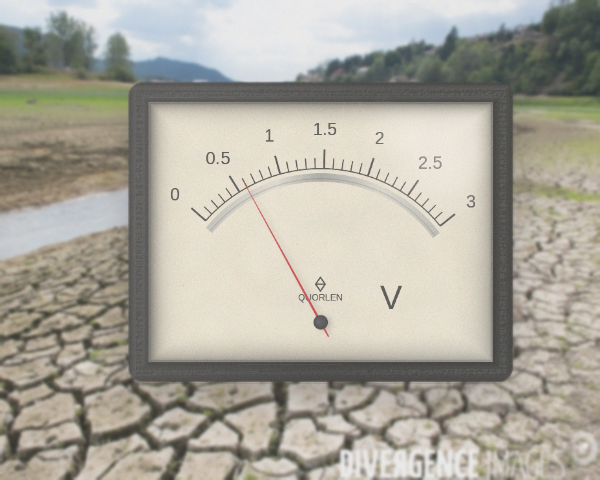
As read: 0.6
